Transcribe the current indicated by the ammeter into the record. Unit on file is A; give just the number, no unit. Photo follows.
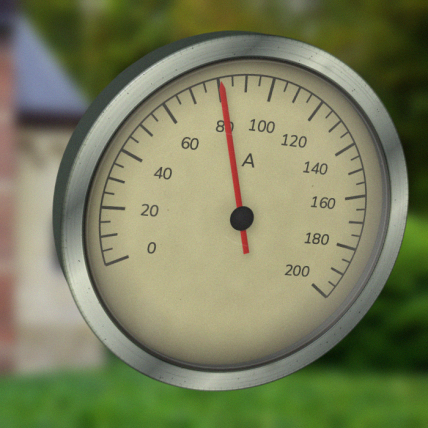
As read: 80
